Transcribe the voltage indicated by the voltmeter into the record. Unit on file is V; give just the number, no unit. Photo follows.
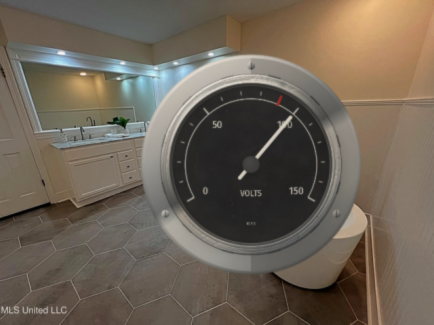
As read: 100
